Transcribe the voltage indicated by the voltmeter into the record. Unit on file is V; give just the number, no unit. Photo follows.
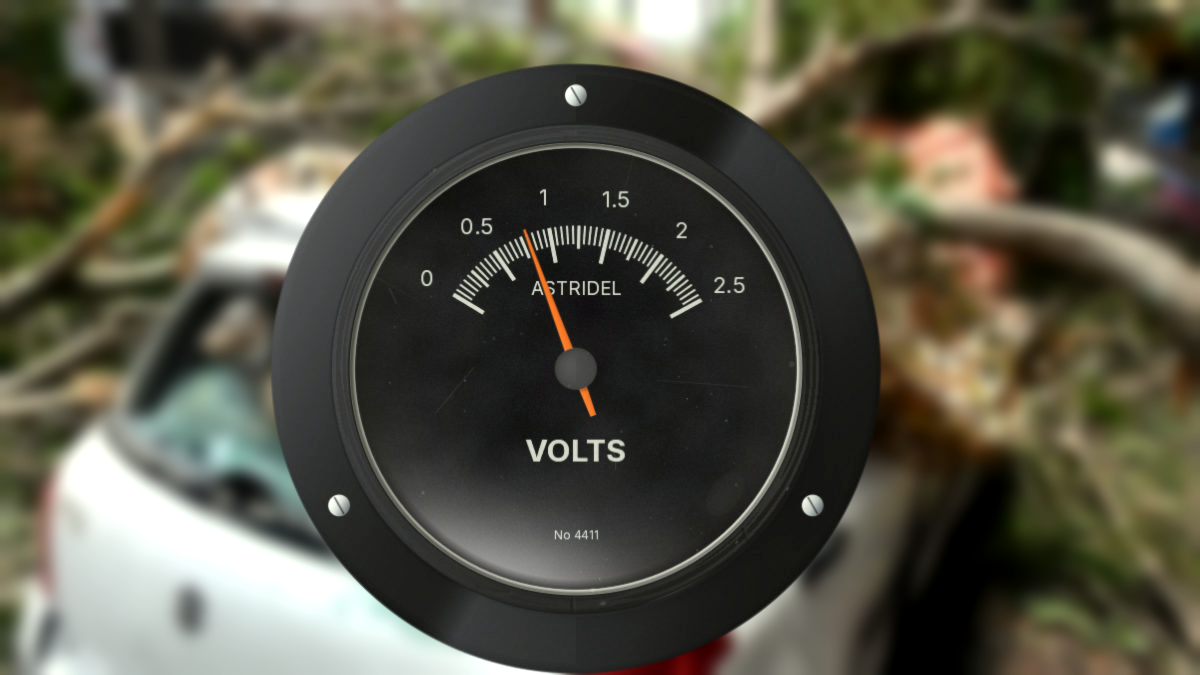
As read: 0.8
